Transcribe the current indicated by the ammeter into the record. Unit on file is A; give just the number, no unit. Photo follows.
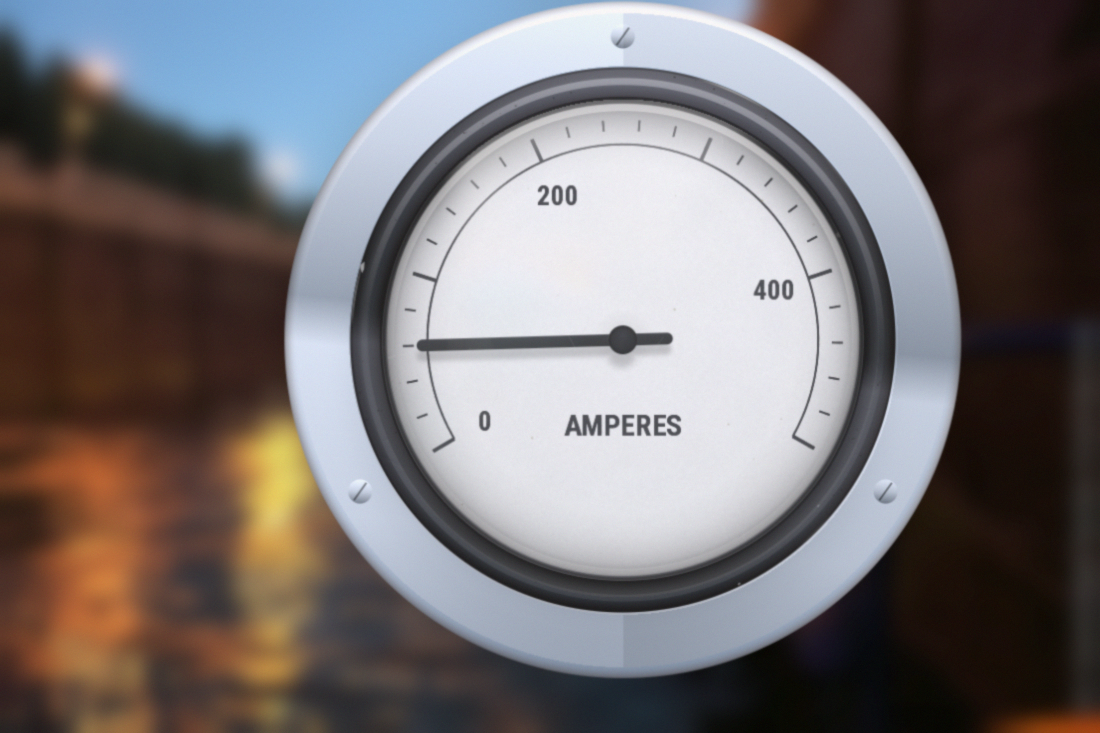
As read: 60
